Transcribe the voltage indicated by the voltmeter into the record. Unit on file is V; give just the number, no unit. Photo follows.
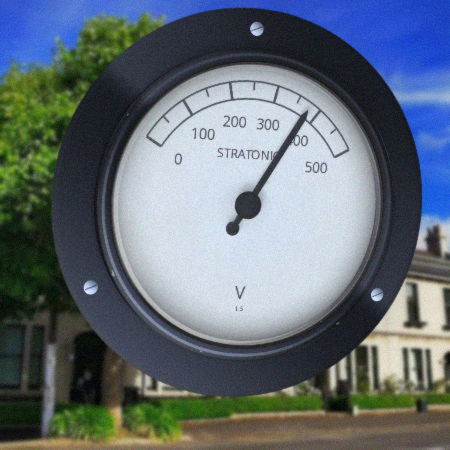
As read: 375
